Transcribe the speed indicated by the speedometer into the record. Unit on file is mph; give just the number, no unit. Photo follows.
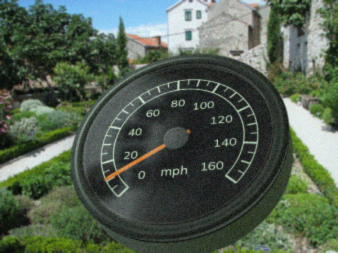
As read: 10
